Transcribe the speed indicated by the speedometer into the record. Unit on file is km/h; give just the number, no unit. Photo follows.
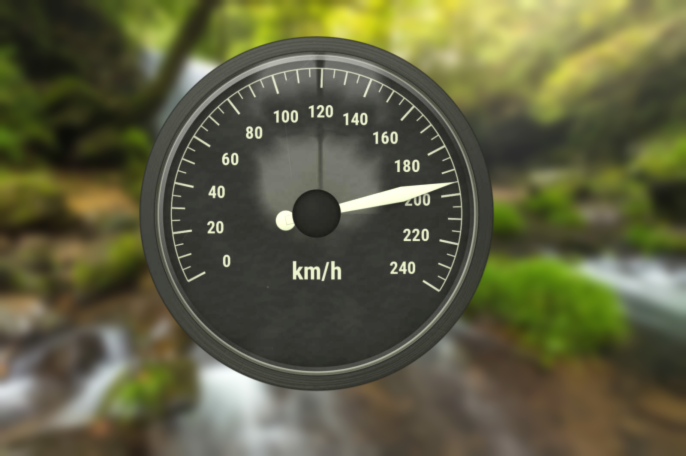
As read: 195
